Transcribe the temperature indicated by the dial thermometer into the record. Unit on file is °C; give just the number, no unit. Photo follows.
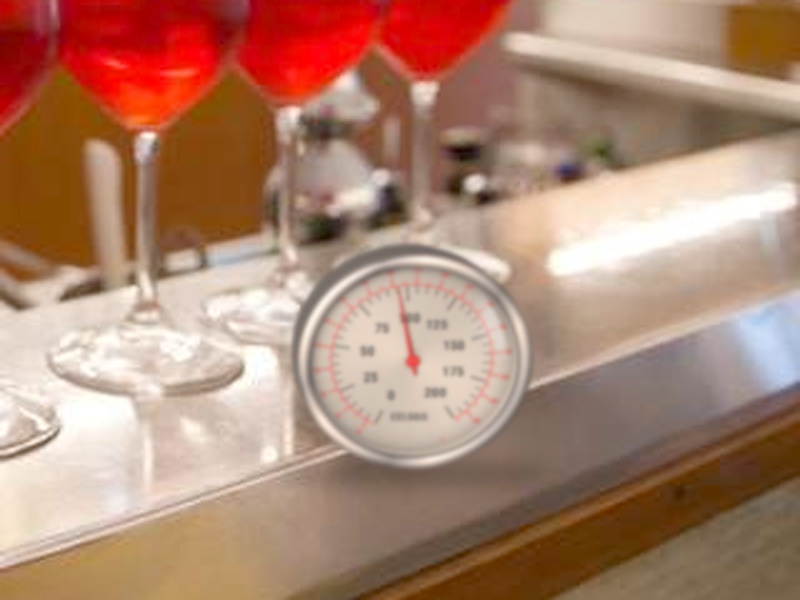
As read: 95
